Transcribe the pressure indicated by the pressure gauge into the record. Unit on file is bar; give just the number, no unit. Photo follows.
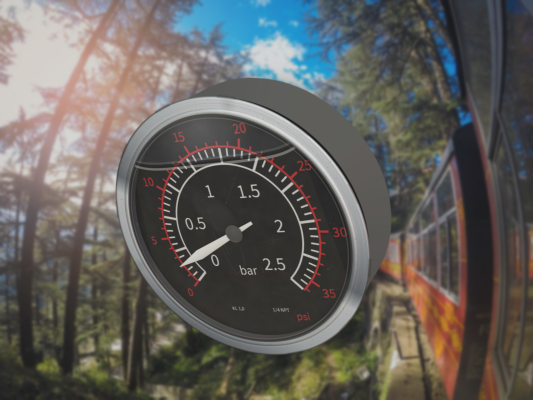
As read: 0.15
